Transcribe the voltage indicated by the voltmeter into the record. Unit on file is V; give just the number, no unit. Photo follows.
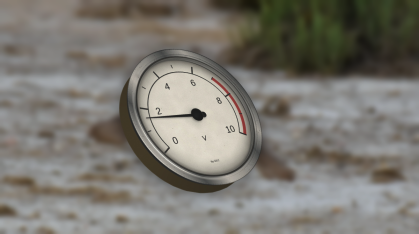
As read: 1.5
